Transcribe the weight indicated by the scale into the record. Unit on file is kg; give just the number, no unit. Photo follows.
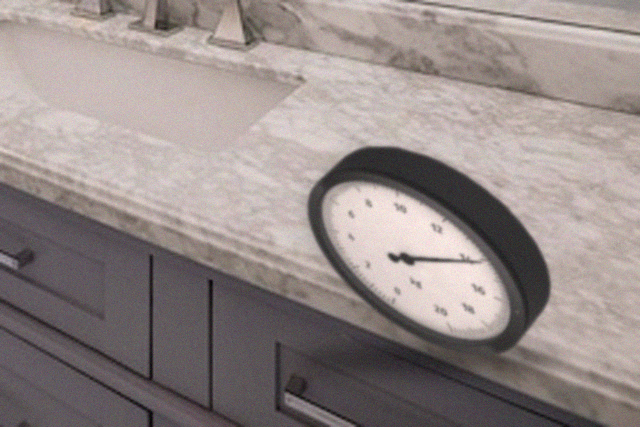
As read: 14
